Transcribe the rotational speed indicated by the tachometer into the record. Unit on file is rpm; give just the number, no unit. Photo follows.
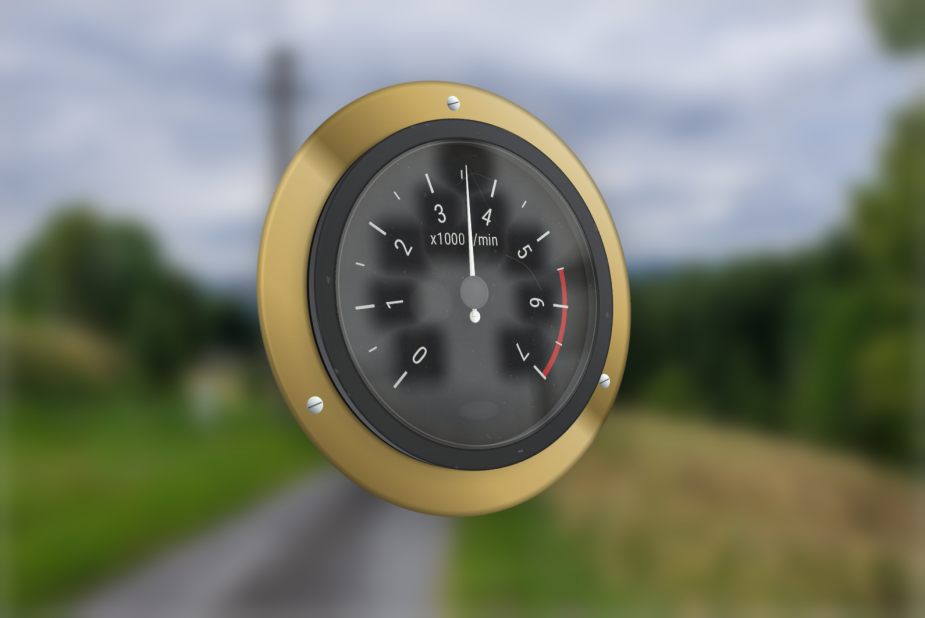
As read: 3500
